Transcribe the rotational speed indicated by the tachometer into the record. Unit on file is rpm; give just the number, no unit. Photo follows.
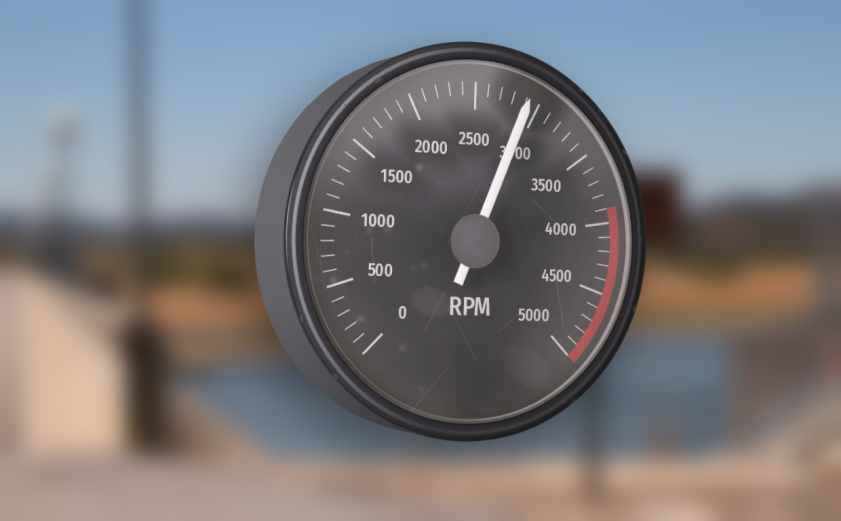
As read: 2900
